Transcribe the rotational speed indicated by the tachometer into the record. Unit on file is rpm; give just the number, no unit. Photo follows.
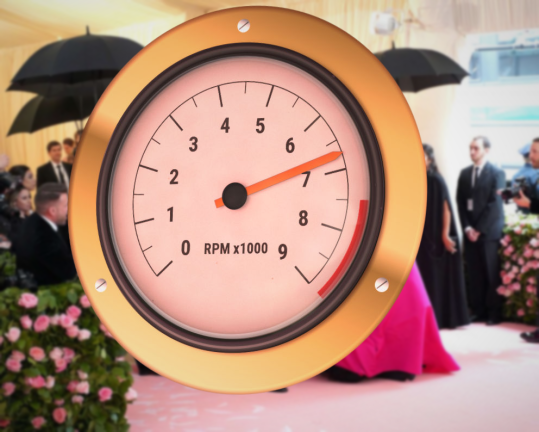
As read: 6750
